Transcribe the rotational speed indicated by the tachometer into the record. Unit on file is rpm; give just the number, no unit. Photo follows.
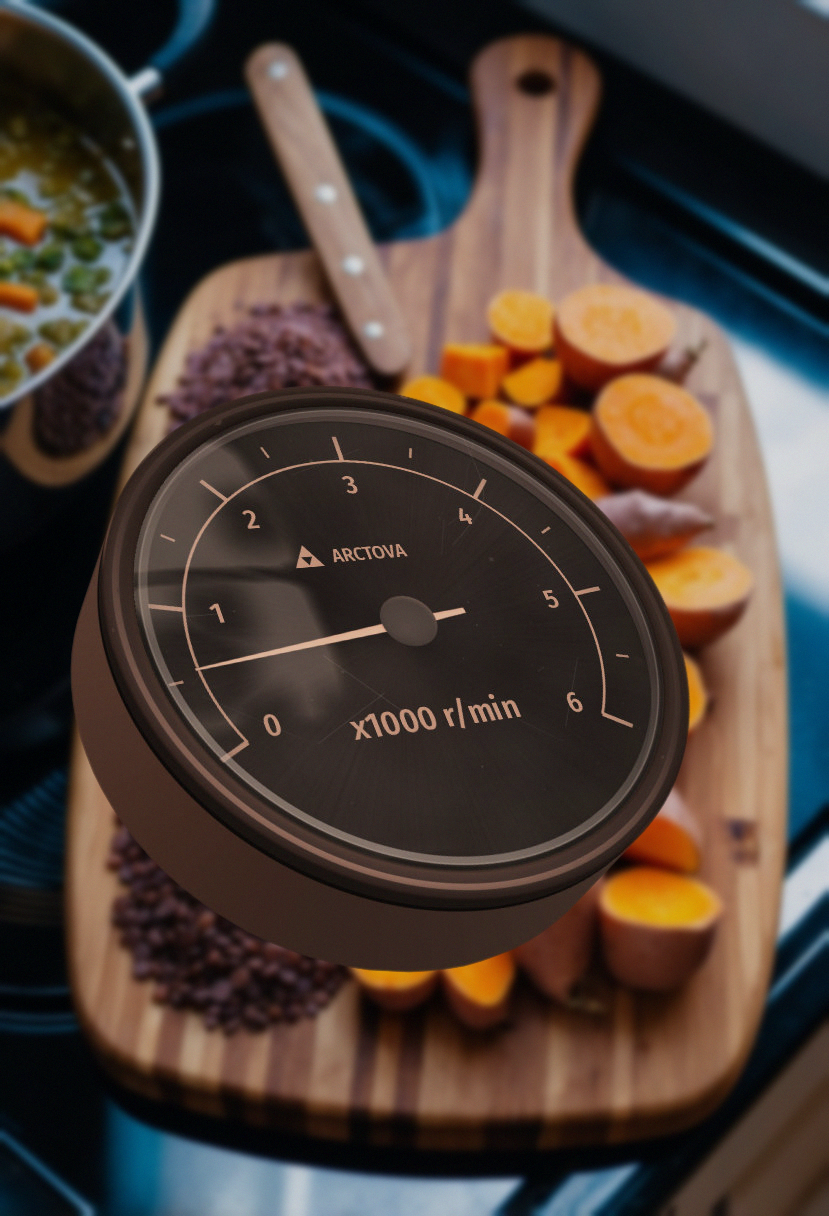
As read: 500
